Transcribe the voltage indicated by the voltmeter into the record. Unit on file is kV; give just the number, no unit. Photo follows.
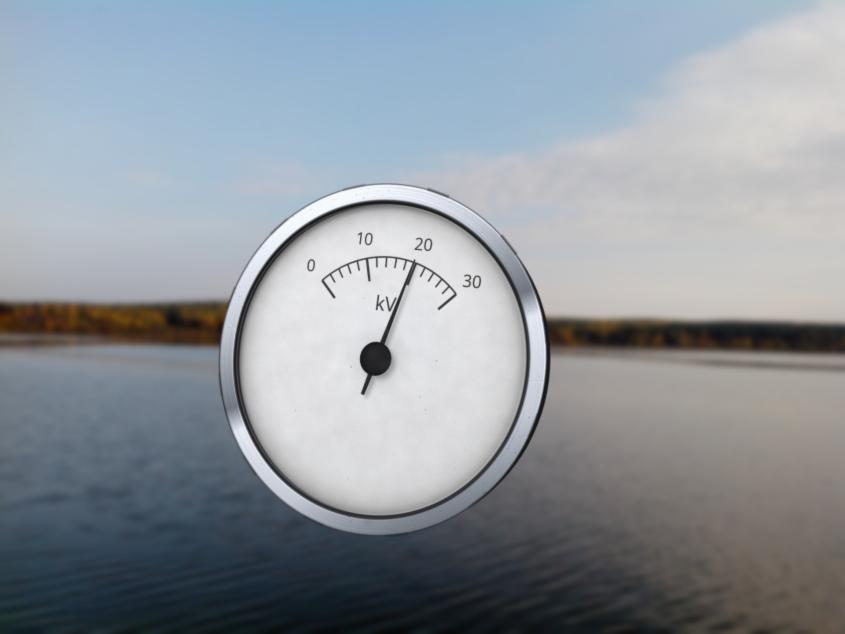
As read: 20
